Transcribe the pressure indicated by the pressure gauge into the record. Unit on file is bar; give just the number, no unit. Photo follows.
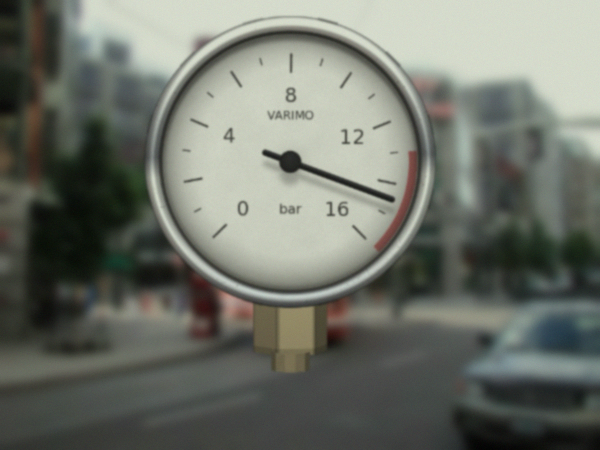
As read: 14.5
